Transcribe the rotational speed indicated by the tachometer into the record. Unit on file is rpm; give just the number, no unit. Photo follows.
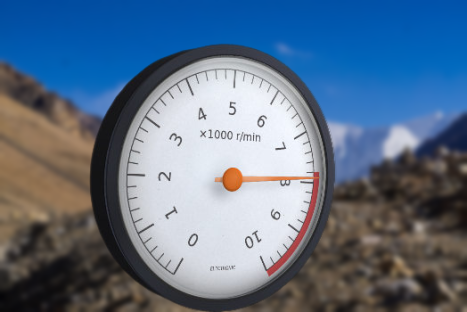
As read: 7900
